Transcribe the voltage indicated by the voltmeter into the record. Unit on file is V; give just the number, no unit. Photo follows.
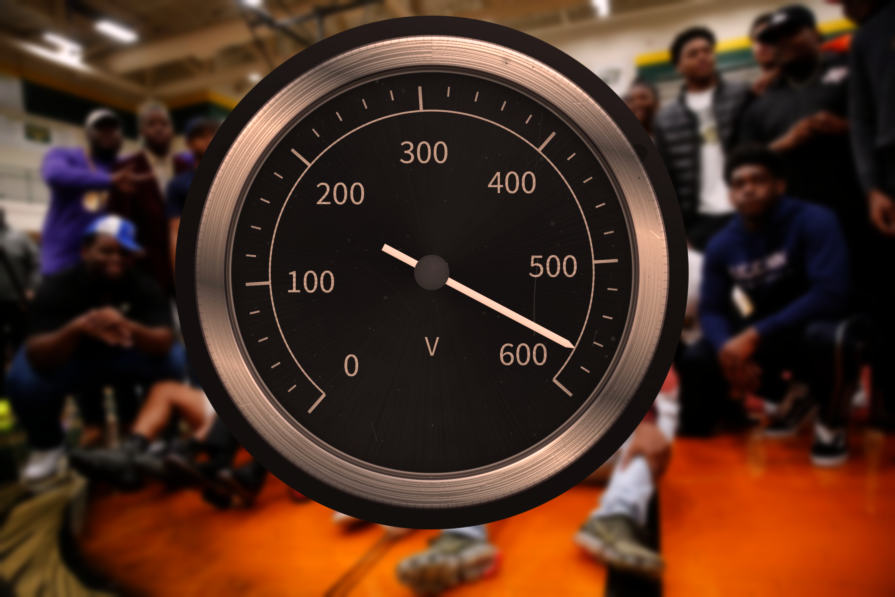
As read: 570
